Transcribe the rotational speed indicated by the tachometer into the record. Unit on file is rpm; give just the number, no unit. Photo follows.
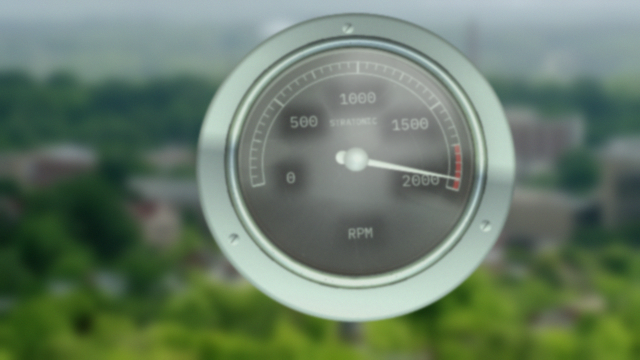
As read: 1950
